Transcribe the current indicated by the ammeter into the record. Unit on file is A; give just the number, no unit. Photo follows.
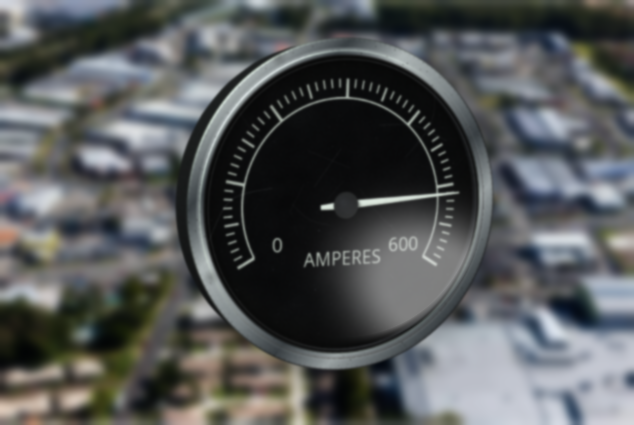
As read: 510
